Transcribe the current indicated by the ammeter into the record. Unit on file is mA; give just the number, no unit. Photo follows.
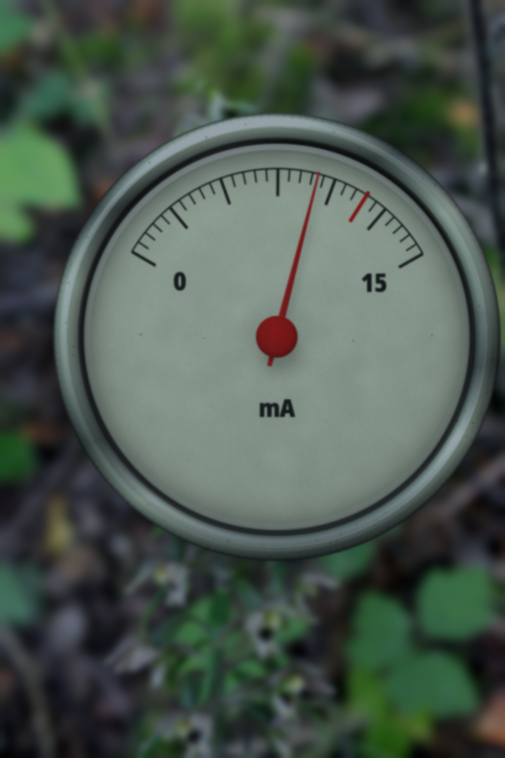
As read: 9.25
